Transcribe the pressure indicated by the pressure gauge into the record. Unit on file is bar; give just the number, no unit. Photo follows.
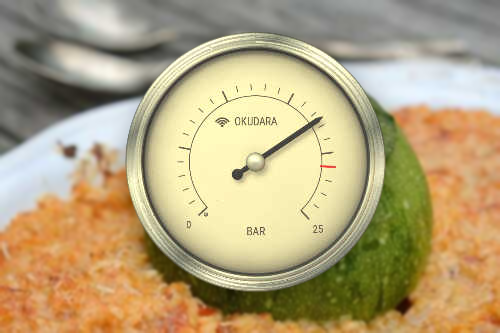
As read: 17.5
